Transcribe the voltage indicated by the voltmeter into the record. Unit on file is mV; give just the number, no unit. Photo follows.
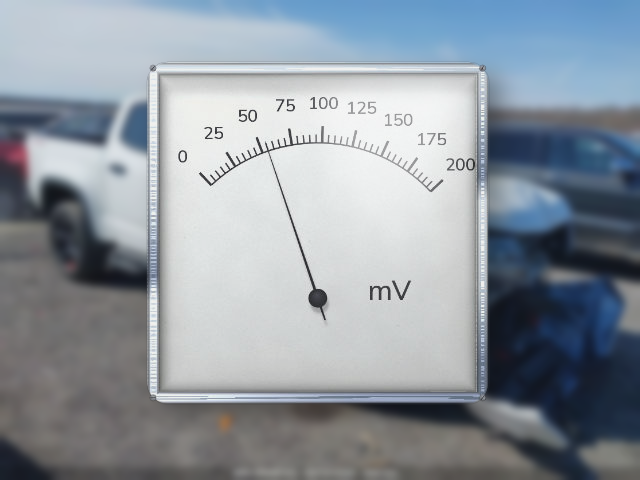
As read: 55
